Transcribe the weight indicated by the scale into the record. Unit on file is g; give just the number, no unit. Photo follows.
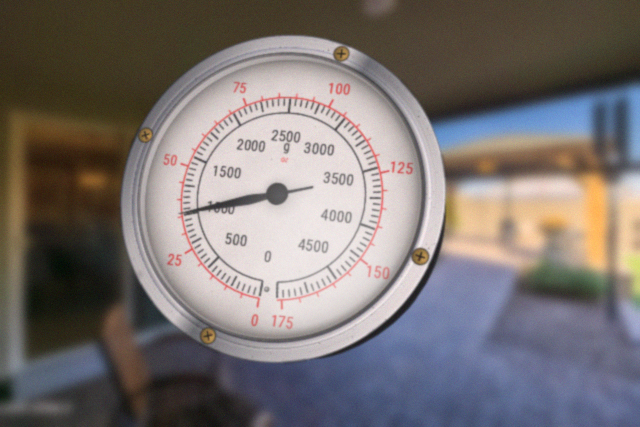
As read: 1000
